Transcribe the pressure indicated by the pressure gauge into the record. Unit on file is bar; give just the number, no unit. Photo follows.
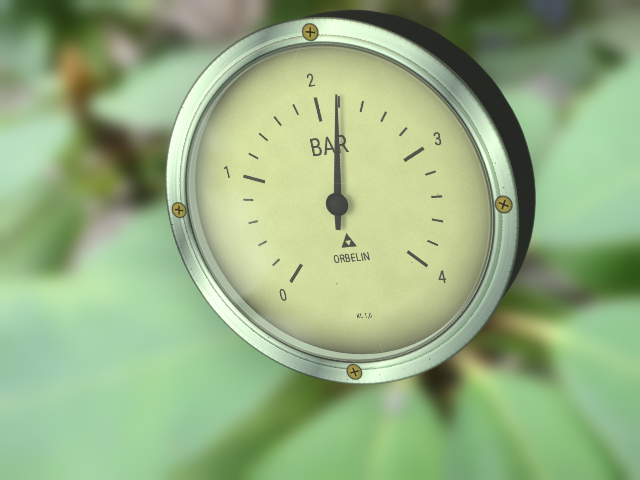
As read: 2.2
